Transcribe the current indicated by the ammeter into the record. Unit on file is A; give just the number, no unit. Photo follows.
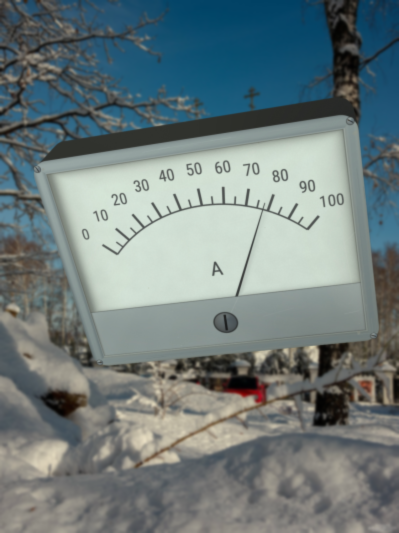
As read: 77.5
